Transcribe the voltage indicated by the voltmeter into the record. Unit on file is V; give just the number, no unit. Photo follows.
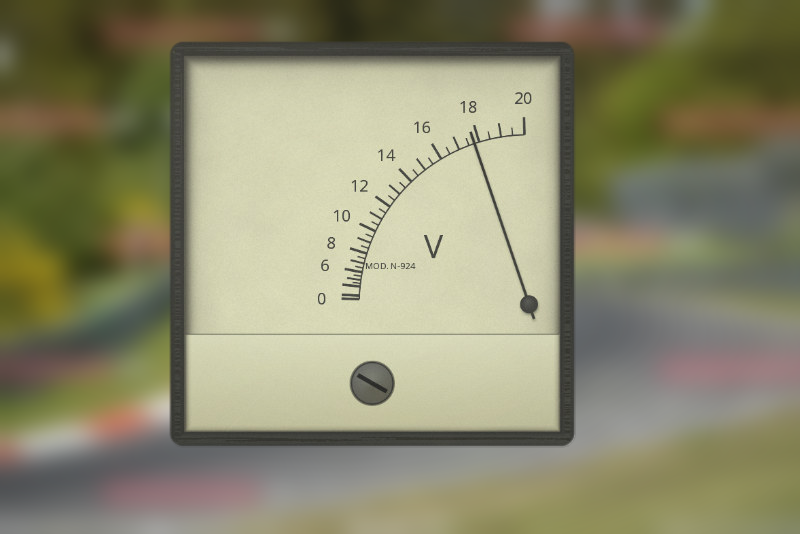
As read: 17.75
